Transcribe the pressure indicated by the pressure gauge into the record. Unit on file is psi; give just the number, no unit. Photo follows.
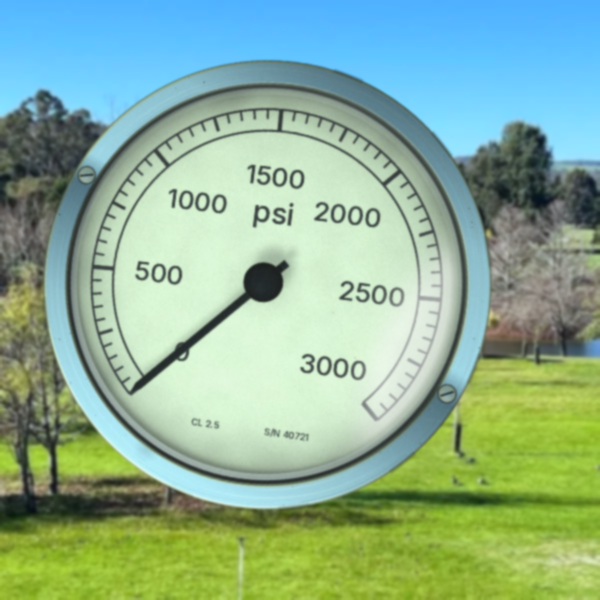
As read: 0
